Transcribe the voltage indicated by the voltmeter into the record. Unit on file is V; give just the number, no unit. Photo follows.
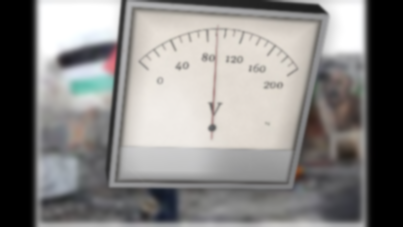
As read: 90
